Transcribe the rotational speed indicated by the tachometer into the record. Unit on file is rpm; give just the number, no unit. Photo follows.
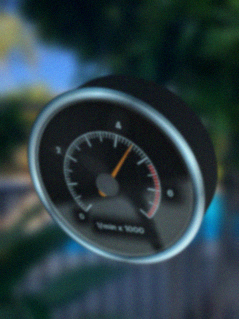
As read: 4500
